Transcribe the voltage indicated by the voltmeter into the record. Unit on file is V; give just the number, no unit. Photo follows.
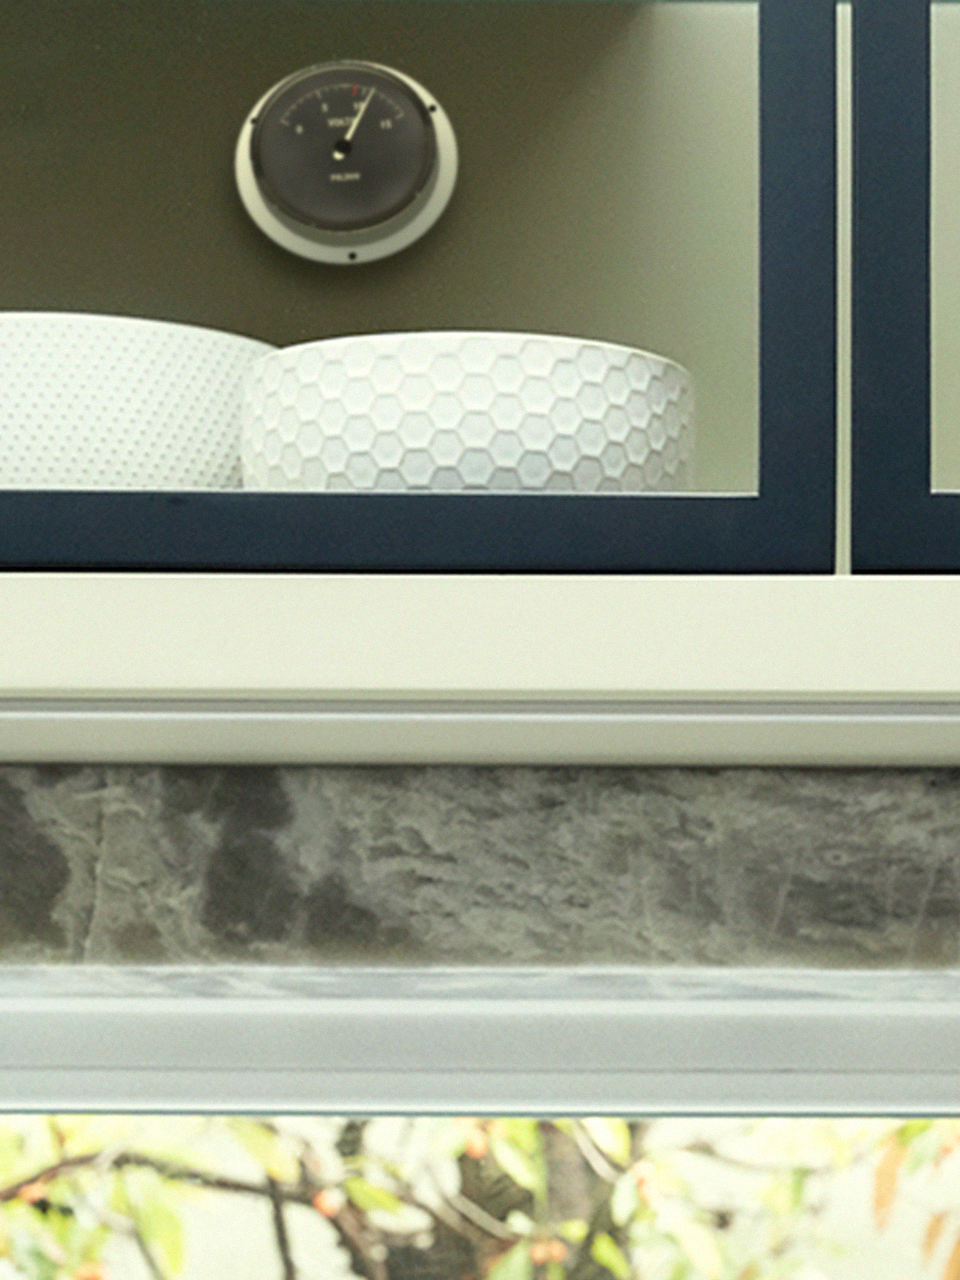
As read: 11
